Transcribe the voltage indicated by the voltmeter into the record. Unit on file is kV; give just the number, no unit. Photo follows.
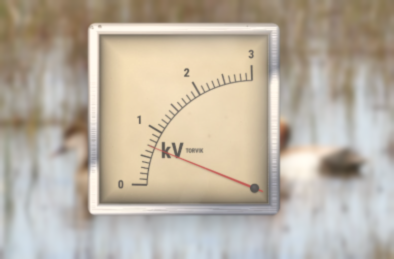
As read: 0.7
